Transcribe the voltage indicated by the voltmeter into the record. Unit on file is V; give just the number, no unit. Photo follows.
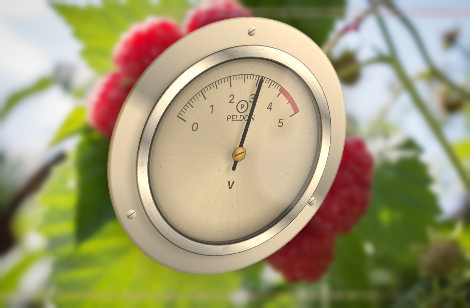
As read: 3
